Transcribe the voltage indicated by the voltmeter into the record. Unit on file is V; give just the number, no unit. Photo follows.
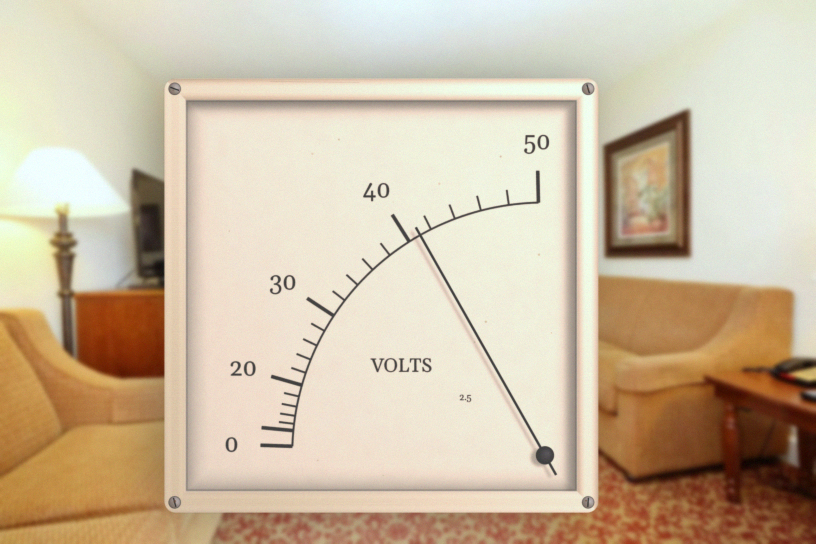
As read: 41
